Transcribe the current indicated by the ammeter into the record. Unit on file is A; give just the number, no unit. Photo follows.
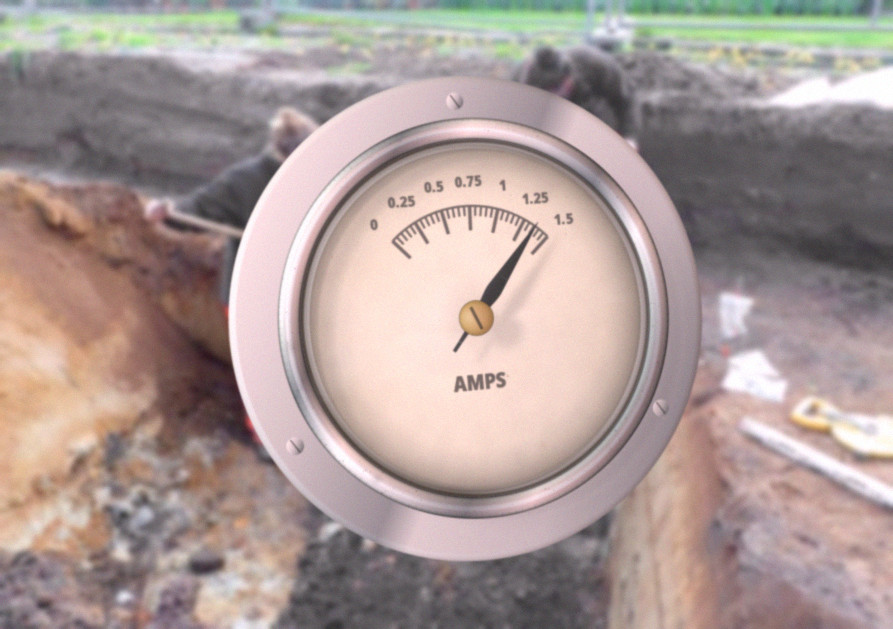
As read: 1.35
